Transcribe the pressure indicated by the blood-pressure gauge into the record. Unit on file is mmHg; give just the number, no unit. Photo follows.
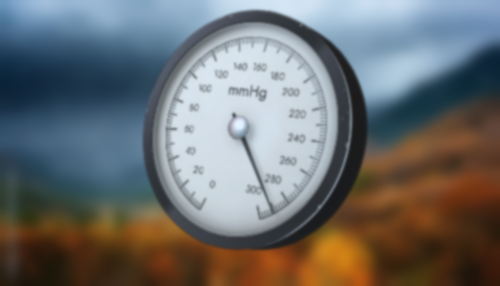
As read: 290
